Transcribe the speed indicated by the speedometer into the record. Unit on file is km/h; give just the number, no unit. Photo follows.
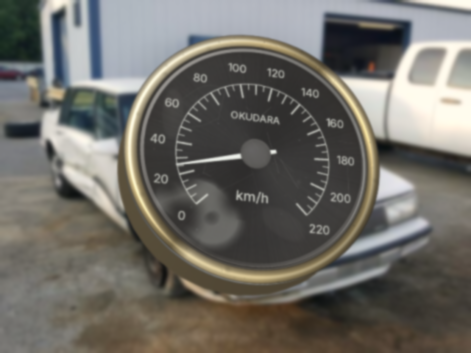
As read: 25
